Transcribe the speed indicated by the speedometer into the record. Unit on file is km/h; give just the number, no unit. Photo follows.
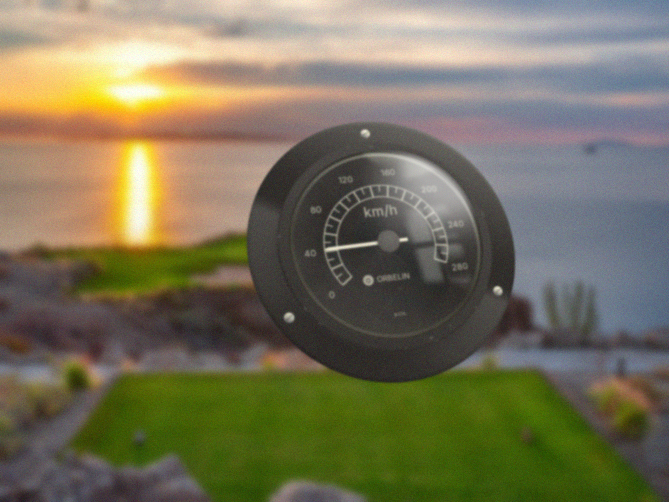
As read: 40
